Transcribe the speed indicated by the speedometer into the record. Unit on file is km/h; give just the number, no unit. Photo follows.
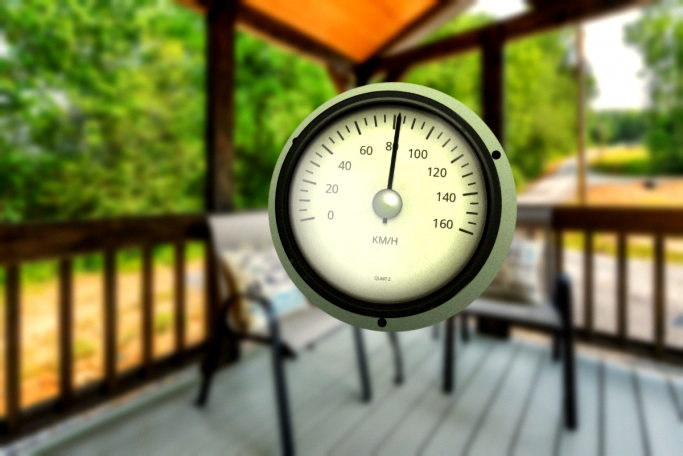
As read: 82.5
